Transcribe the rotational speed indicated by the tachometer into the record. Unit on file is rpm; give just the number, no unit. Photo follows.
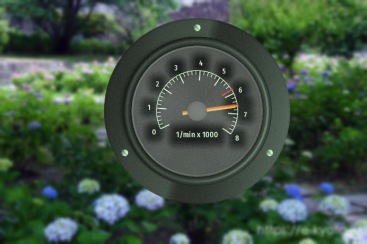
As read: 6600
